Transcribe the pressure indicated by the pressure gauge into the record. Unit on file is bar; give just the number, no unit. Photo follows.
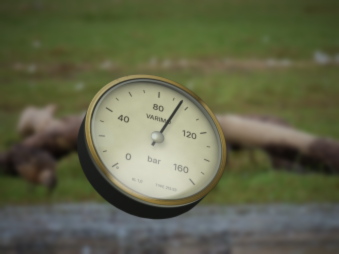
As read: 95
